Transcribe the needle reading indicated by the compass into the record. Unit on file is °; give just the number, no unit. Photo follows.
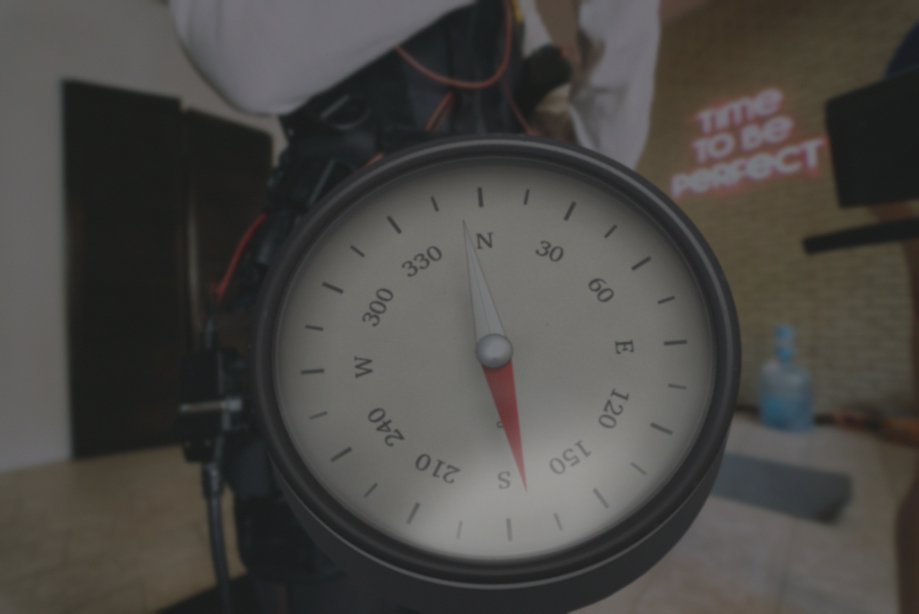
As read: 172.5
